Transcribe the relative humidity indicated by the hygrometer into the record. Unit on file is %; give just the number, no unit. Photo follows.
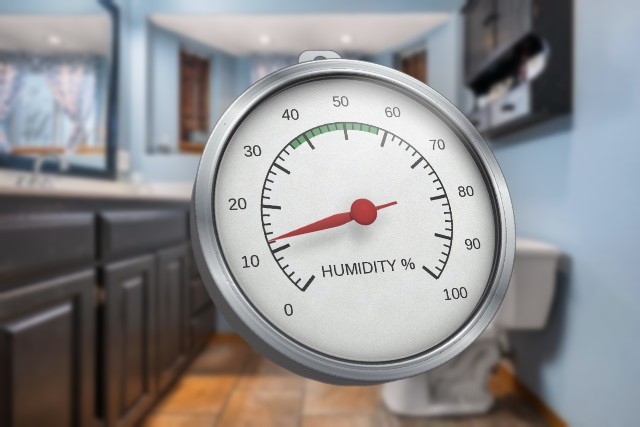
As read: 12
